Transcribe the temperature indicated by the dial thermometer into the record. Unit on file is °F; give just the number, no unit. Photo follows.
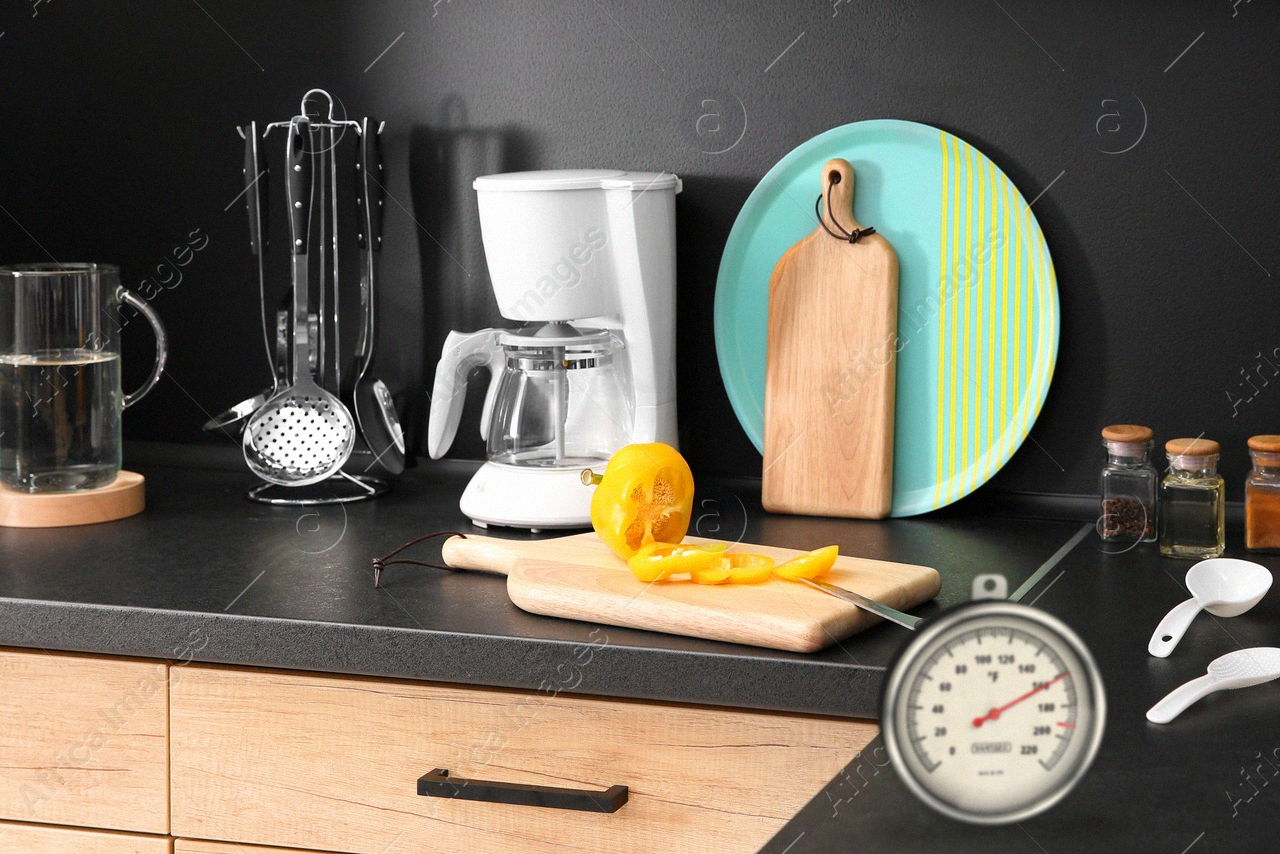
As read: 160
